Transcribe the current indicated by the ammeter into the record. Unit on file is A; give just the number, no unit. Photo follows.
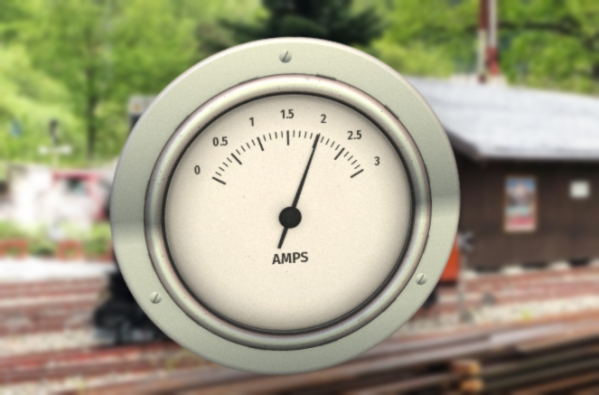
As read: 2
